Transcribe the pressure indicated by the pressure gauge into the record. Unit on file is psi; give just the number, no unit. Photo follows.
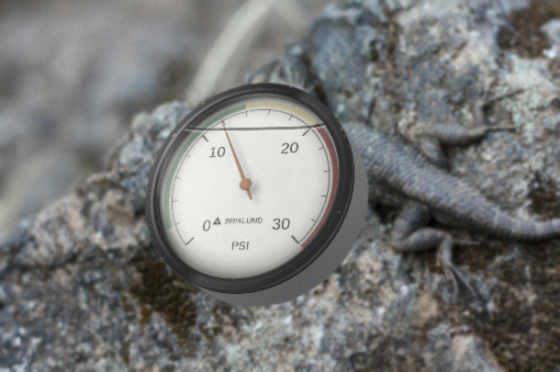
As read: 12
